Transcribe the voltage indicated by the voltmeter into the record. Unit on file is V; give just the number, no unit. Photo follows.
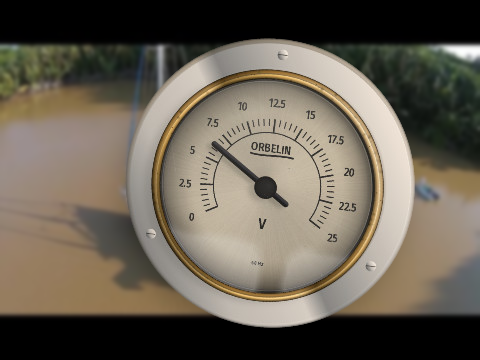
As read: 6.5
